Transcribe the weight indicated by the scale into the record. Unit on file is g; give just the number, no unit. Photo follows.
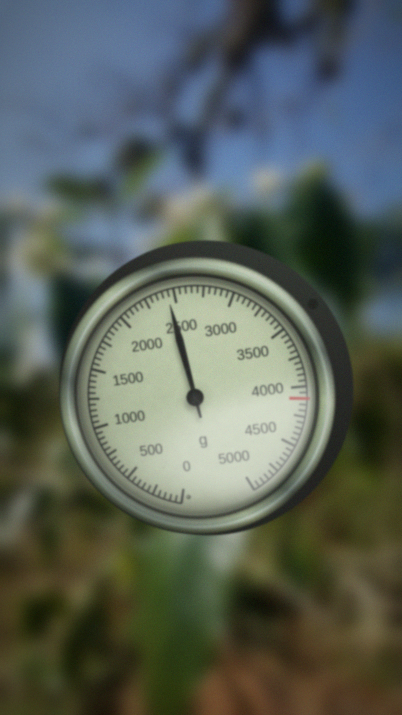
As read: 2450
